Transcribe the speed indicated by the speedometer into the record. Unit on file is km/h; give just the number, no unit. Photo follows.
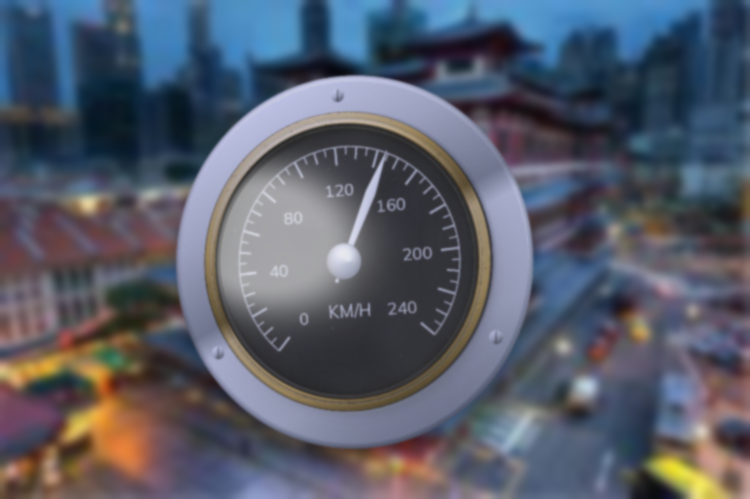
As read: 145
